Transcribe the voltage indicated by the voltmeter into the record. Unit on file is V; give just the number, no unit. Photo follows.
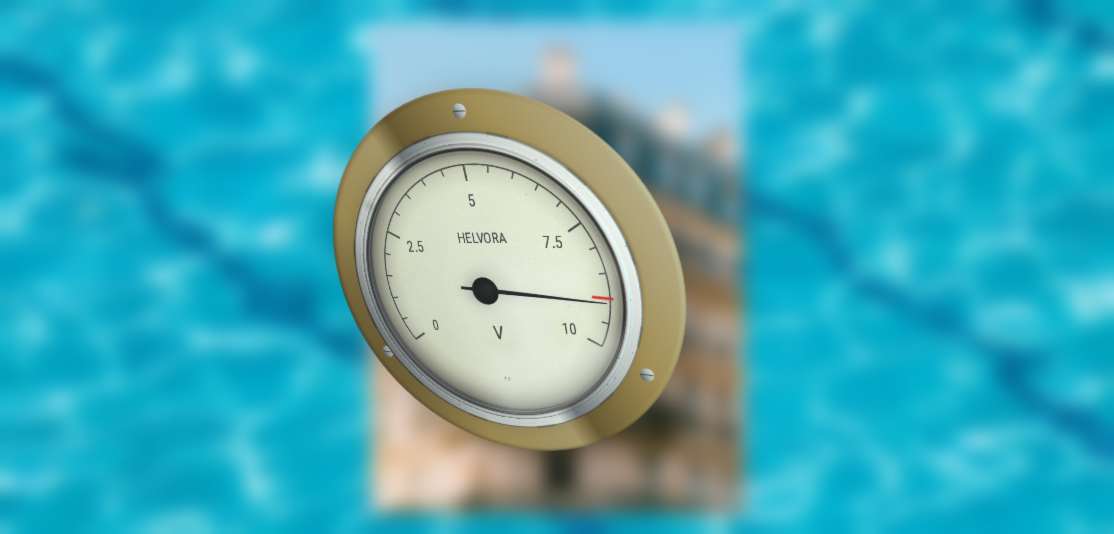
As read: 9
